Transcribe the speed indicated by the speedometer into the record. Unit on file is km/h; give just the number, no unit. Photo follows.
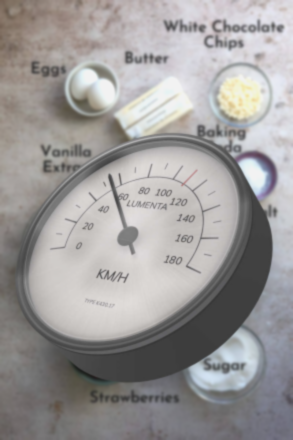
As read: 55
